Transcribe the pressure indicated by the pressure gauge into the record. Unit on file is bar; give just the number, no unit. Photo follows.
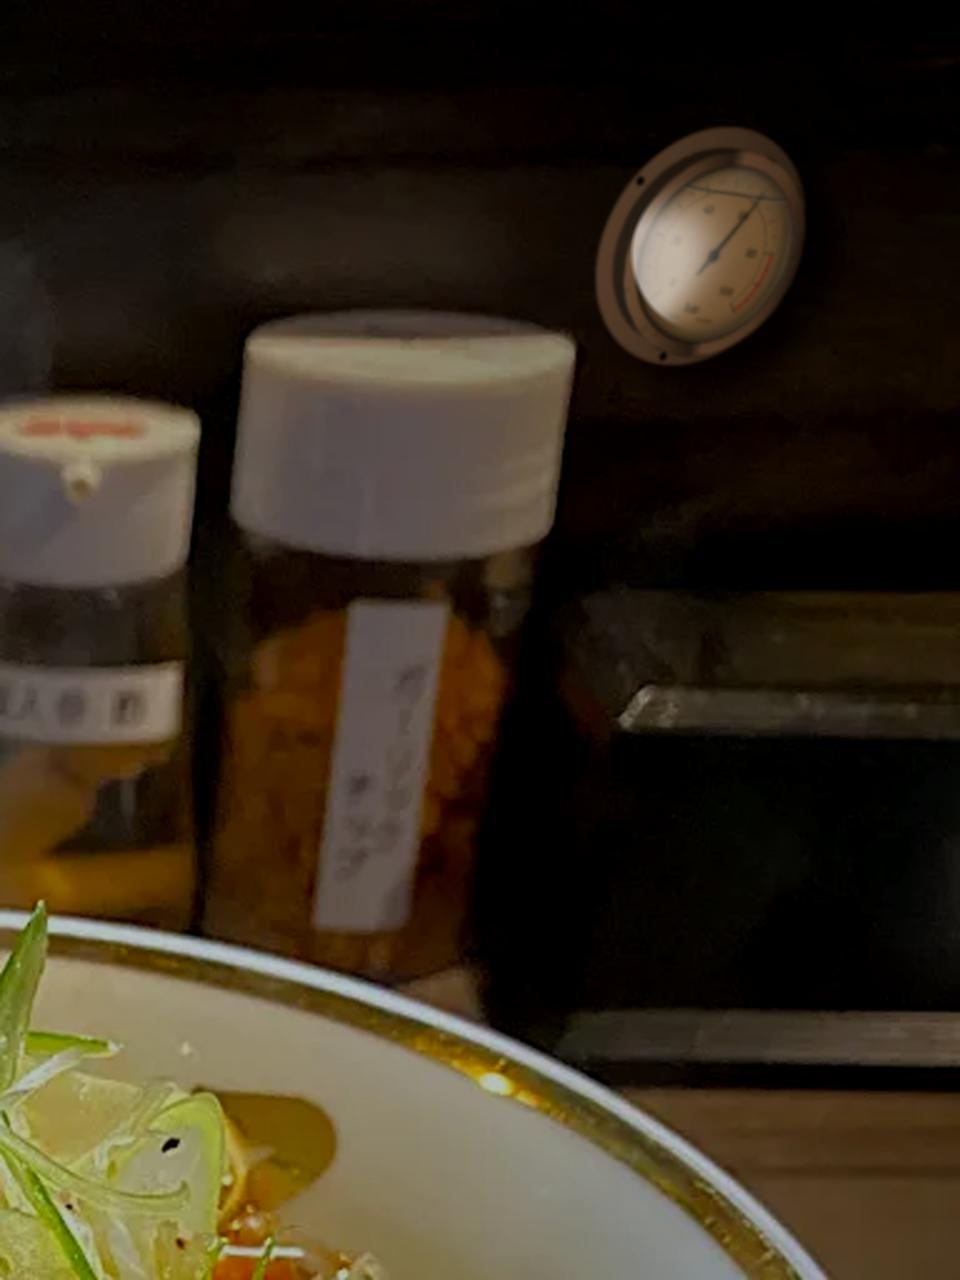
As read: 60
